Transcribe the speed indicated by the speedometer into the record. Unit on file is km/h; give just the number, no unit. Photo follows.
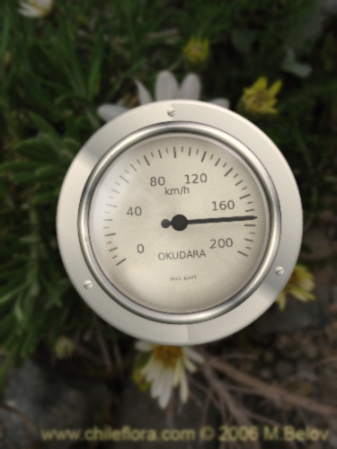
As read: 175
